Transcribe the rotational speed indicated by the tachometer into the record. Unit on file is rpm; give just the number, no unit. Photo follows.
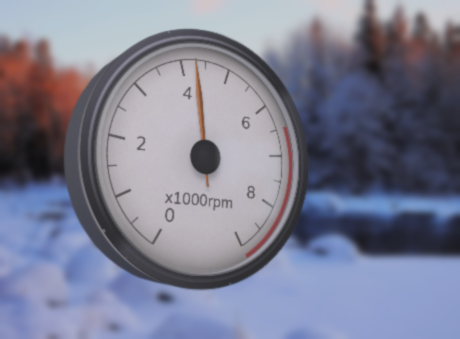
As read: 4250
